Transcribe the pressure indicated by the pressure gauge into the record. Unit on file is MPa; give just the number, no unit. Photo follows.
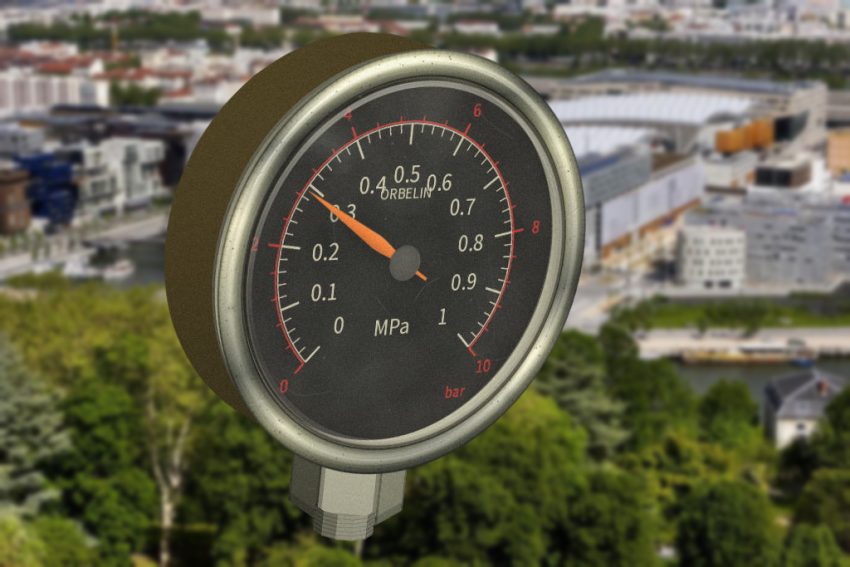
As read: 0.29
